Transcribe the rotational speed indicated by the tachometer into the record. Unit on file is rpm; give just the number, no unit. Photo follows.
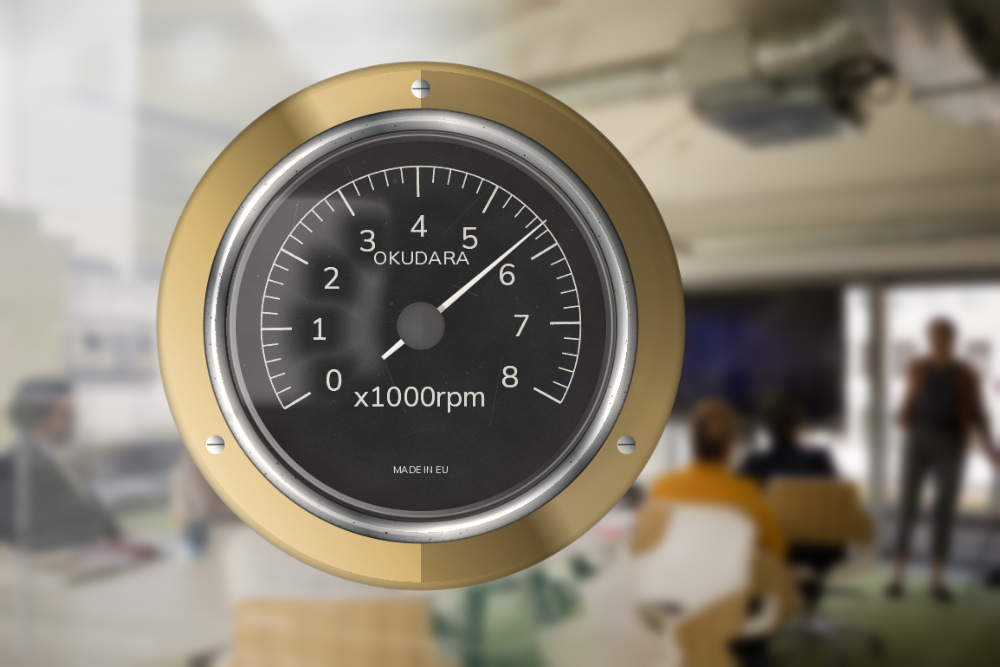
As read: 5700
